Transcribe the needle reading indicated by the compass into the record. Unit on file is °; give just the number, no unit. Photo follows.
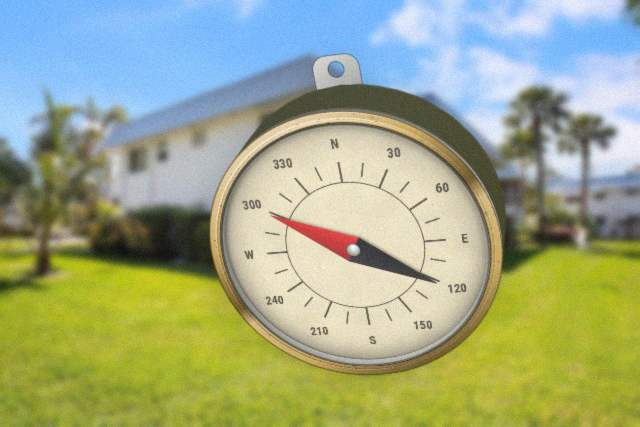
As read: 300
